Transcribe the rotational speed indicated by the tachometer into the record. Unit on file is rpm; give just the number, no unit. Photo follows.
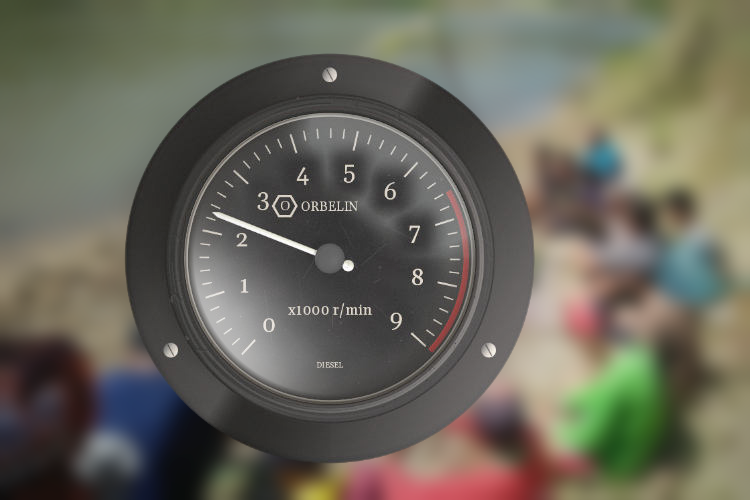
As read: 2300
